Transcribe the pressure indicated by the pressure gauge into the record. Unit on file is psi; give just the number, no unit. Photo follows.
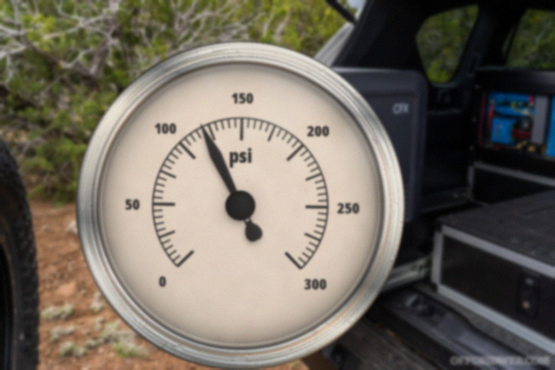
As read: 120
